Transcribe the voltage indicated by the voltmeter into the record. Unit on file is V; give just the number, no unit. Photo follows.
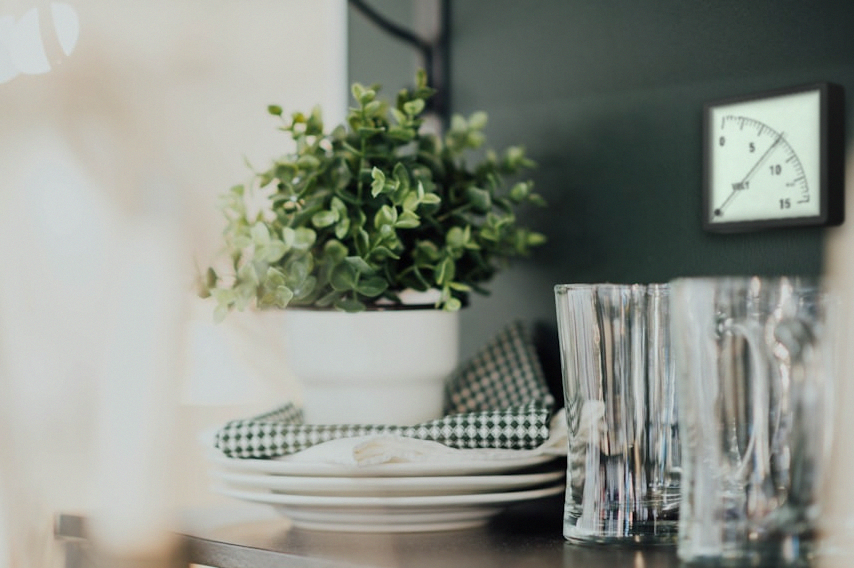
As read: 7.5
